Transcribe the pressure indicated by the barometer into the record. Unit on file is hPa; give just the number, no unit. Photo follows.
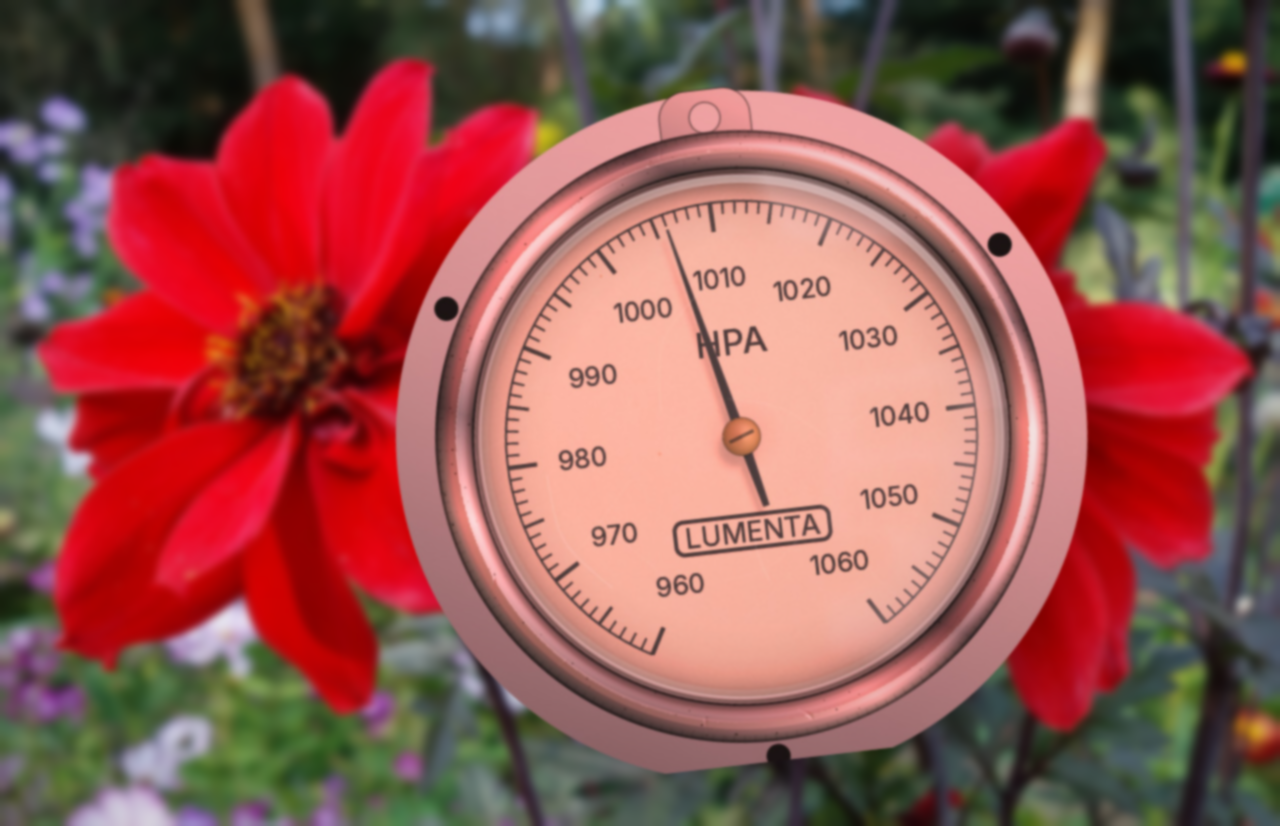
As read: 1006
